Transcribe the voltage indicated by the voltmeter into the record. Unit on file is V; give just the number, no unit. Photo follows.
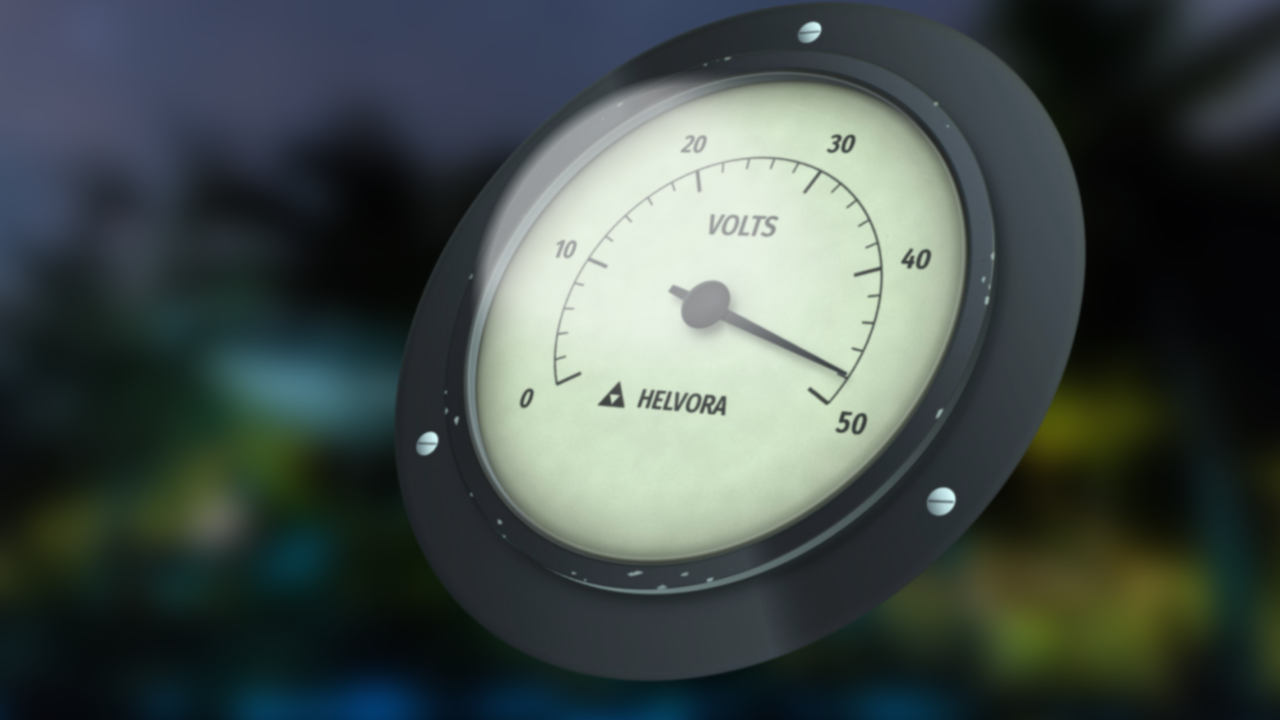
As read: 48
